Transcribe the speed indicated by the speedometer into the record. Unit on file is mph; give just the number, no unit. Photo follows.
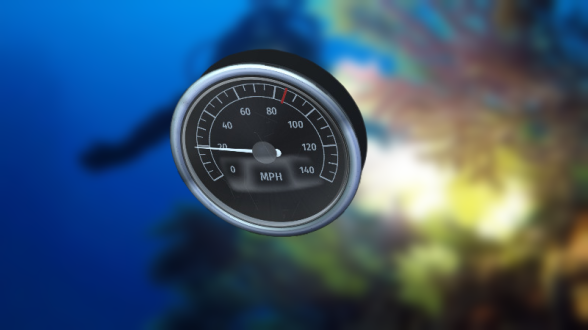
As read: 20
